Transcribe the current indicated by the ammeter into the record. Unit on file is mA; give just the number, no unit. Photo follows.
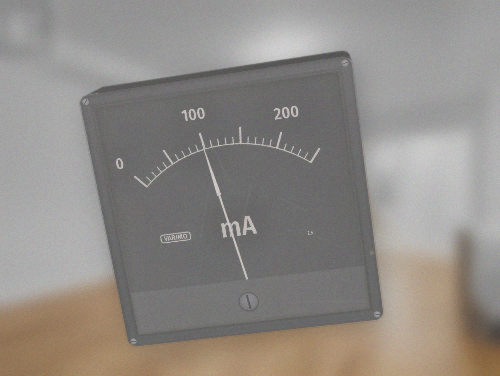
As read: 100
